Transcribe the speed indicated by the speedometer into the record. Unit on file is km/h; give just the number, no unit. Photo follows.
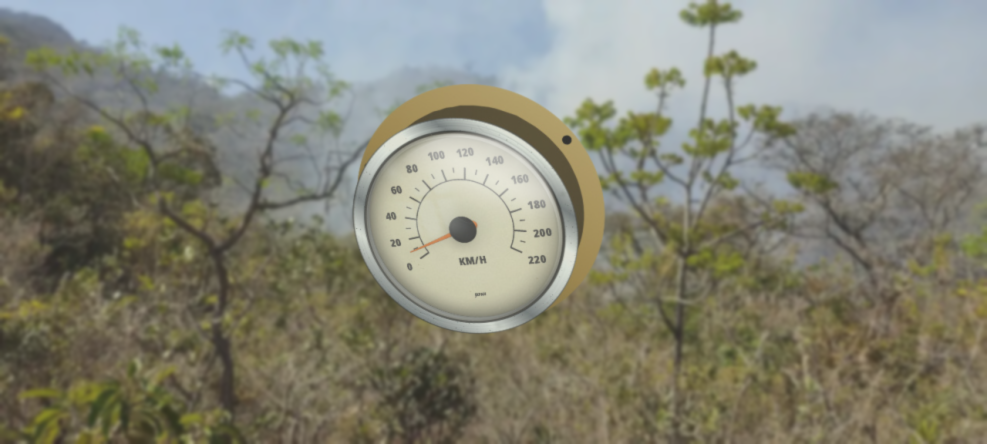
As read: 10
